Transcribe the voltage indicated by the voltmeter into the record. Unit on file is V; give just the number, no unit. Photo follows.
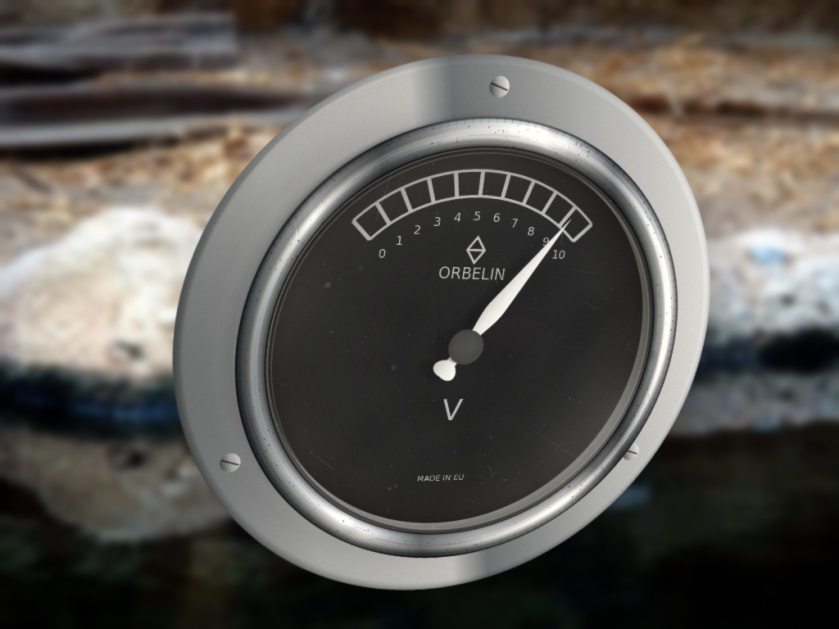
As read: 9
